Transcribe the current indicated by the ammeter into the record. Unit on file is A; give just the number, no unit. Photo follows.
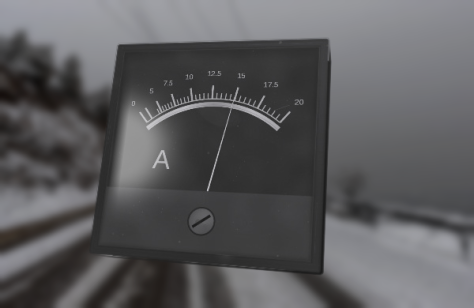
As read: 15
